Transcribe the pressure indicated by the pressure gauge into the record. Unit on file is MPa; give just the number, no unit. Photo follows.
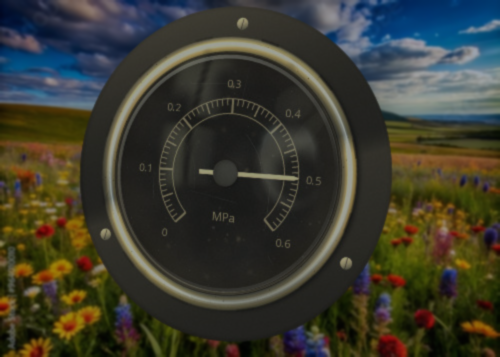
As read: 0.5
